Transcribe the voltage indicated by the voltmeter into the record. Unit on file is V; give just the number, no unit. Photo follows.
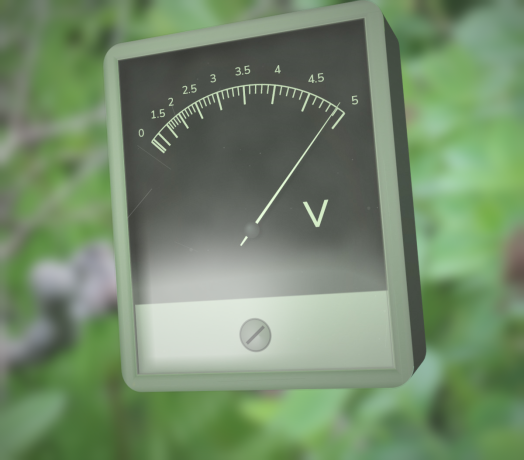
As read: 4.9
